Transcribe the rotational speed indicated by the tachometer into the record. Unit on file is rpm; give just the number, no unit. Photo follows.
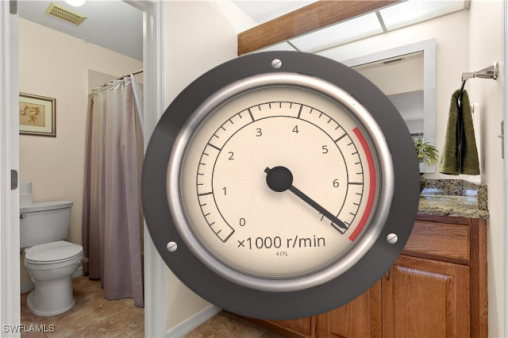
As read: 6900
